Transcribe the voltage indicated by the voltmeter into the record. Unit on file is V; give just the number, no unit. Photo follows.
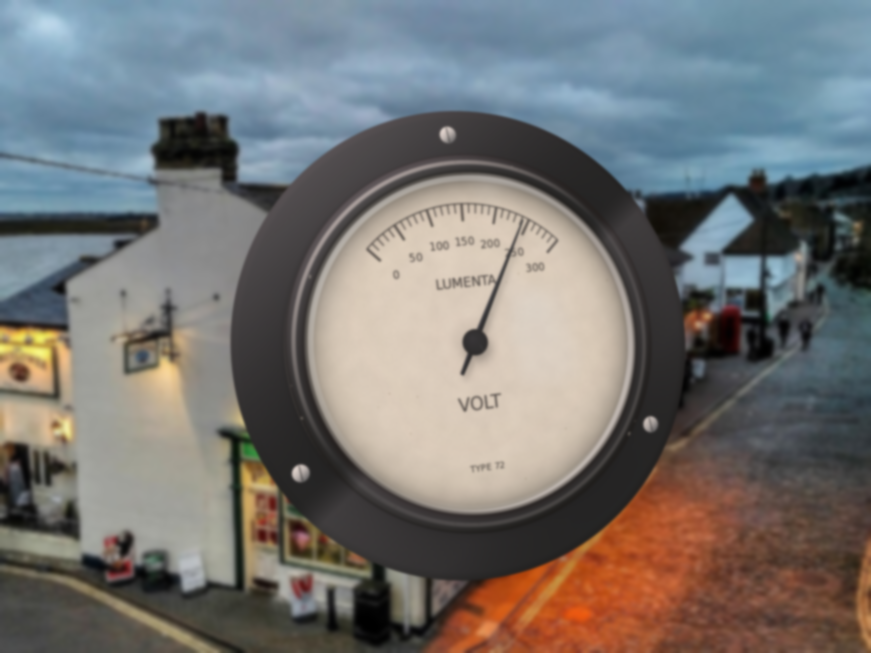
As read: 240
